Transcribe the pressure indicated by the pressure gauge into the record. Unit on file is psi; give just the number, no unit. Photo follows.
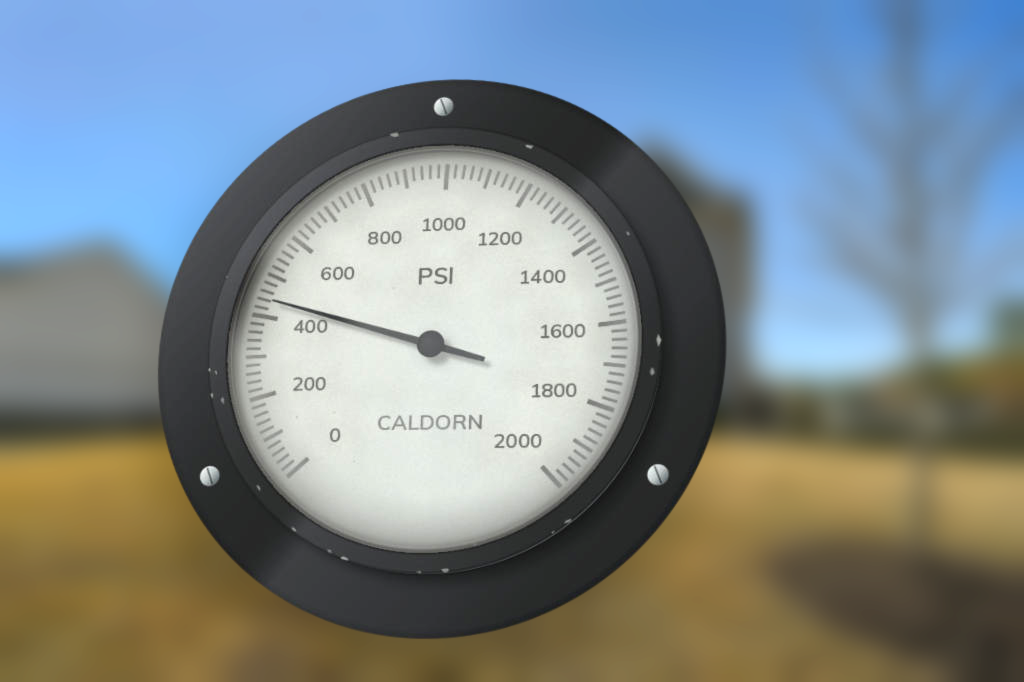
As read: 440
